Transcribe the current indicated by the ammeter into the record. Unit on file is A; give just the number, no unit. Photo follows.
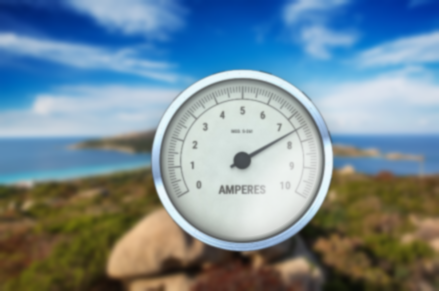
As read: 7.5
